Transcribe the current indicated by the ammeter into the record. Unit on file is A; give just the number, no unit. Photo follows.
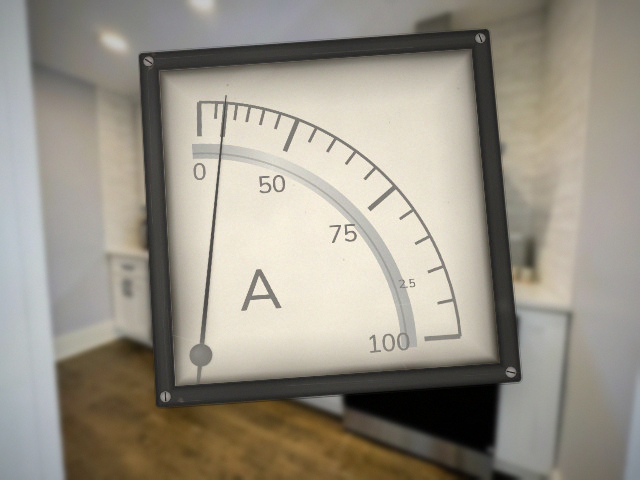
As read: 25
